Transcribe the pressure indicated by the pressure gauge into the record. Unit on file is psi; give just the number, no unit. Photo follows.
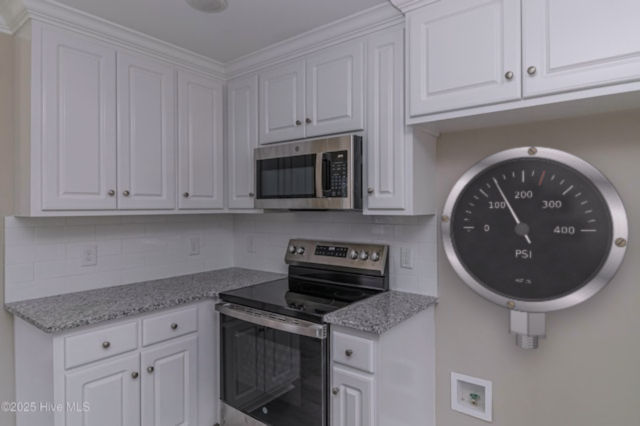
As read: 140
